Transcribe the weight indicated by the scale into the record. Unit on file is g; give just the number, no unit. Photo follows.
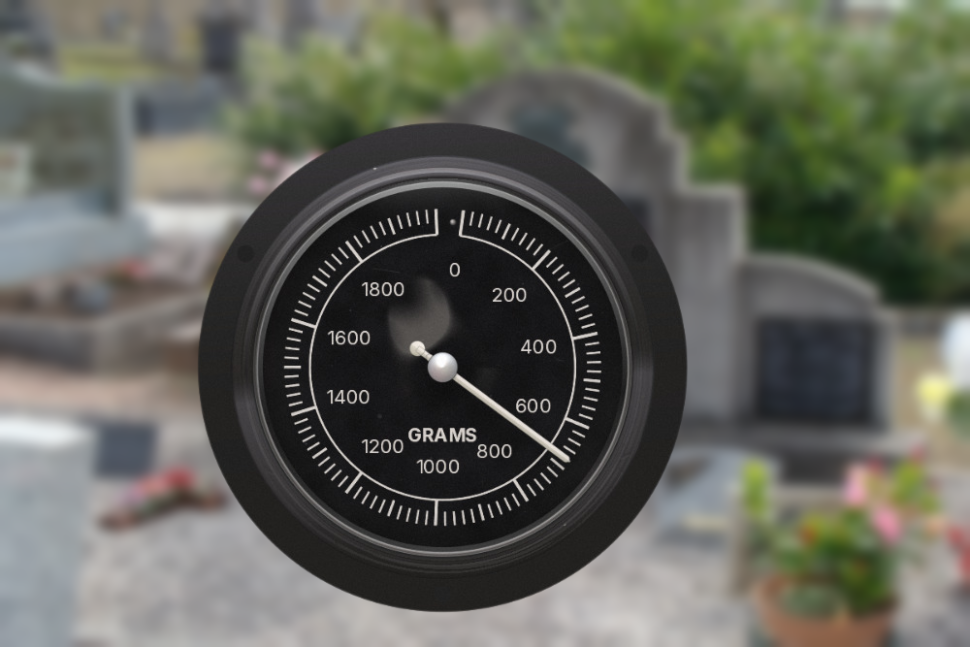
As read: 680
